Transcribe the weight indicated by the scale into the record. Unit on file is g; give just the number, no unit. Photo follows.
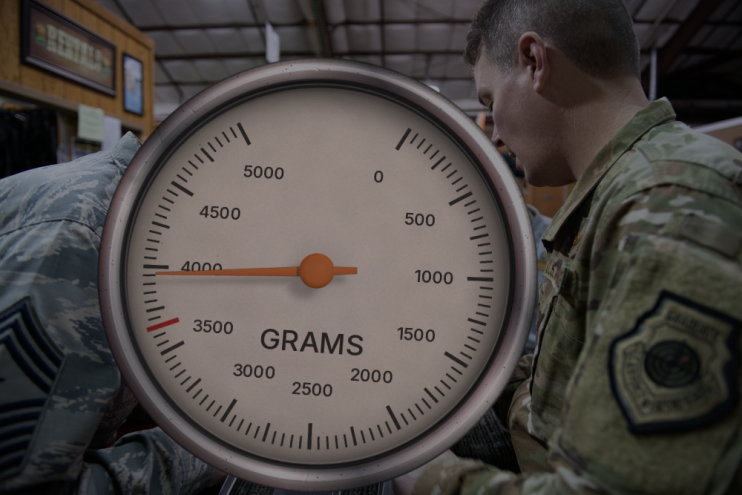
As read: 3950
